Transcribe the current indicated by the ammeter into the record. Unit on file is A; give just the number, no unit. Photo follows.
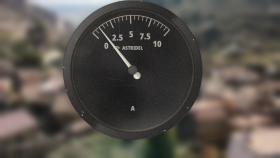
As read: 1
